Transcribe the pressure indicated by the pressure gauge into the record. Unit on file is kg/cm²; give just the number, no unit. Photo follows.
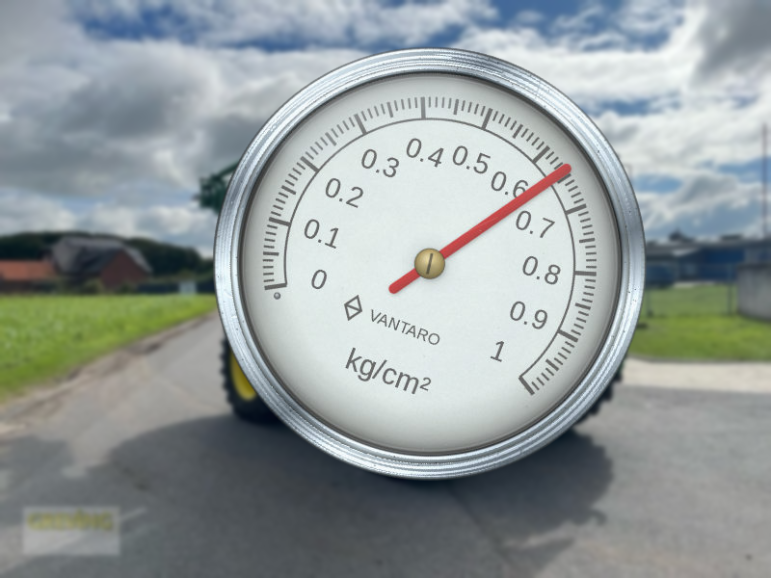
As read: 0.64
